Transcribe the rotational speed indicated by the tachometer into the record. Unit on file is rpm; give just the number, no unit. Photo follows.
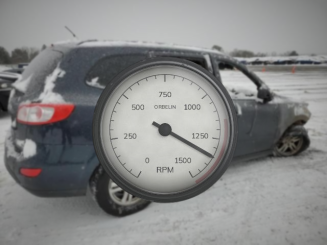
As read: 1350
